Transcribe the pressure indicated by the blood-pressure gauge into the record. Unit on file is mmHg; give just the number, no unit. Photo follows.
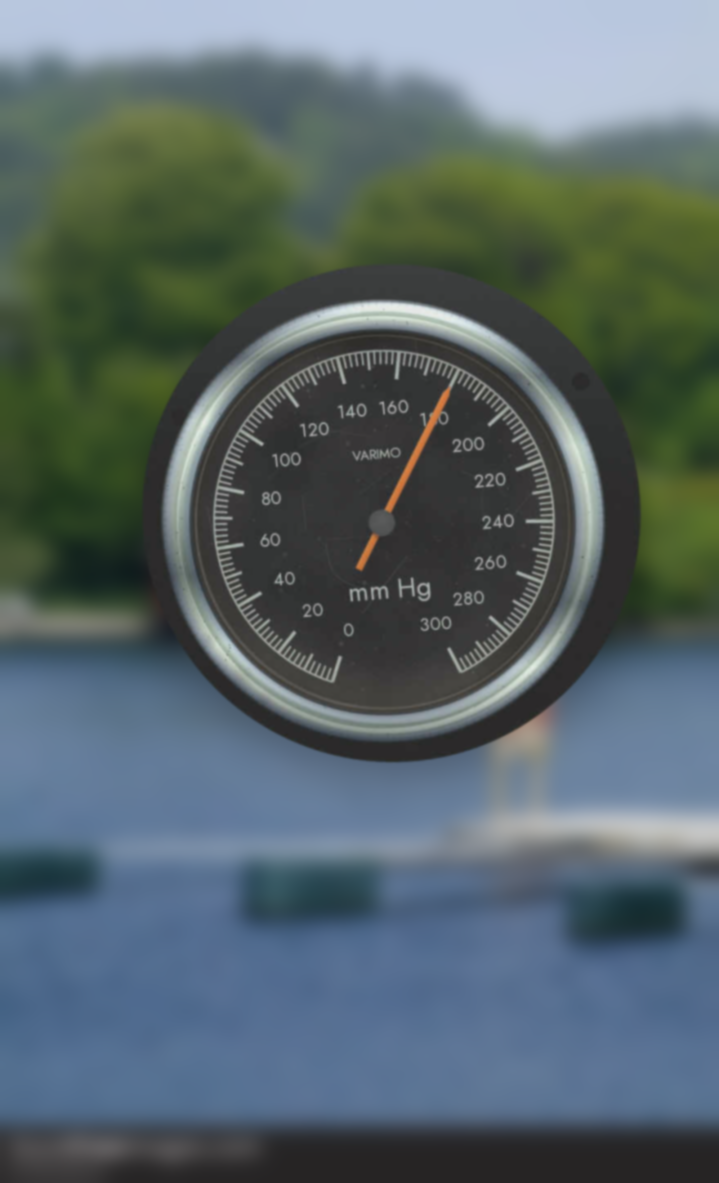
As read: 180
